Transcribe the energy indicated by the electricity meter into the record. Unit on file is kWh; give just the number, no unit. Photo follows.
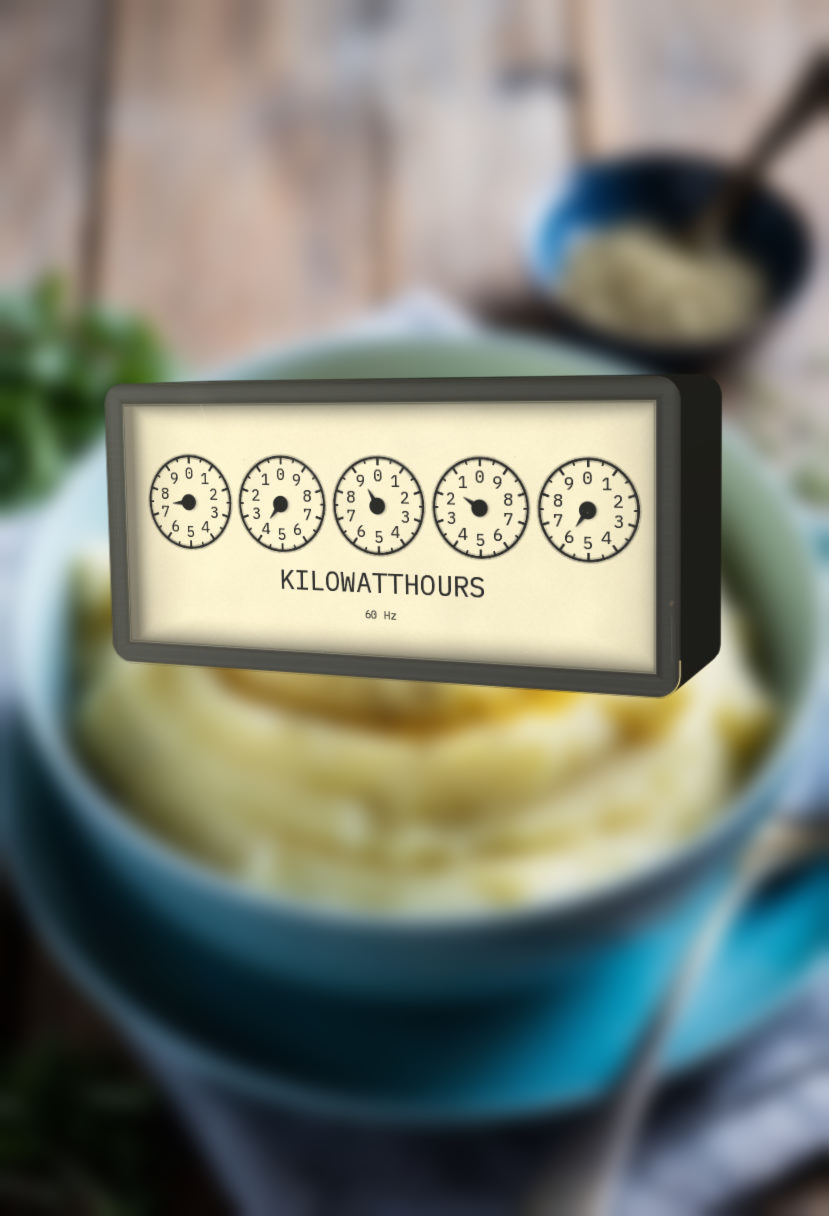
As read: 73916
